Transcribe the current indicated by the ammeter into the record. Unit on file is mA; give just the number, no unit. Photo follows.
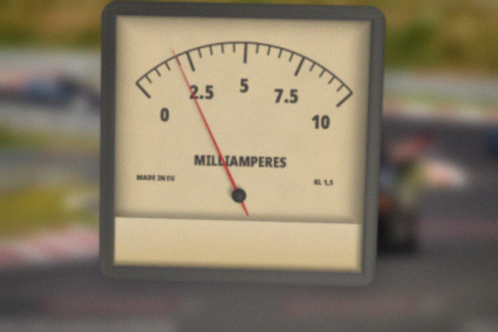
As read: 2
